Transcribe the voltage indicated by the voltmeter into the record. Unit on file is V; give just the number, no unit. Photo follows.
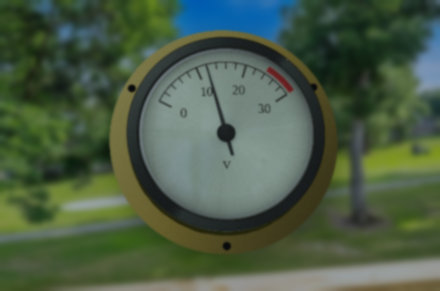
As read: 12
